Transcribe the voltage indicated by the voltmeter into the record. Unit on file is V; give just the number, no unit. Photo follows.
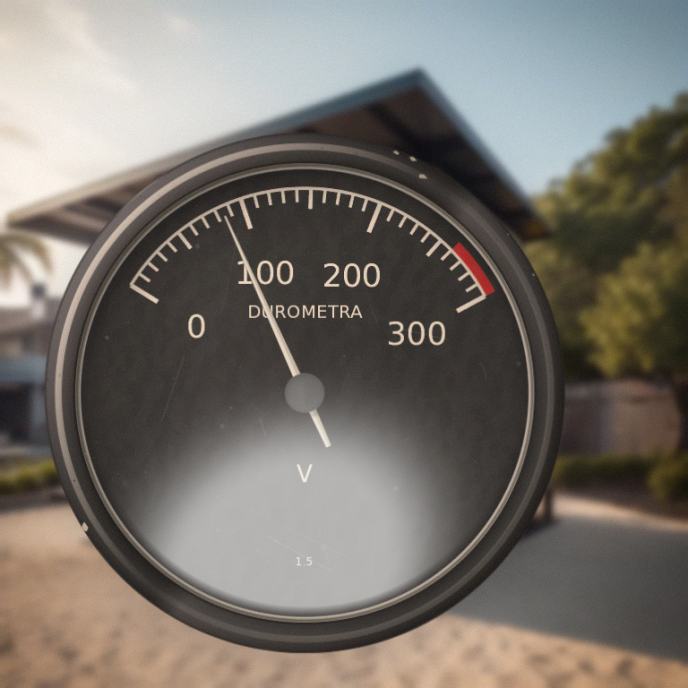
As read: 85
